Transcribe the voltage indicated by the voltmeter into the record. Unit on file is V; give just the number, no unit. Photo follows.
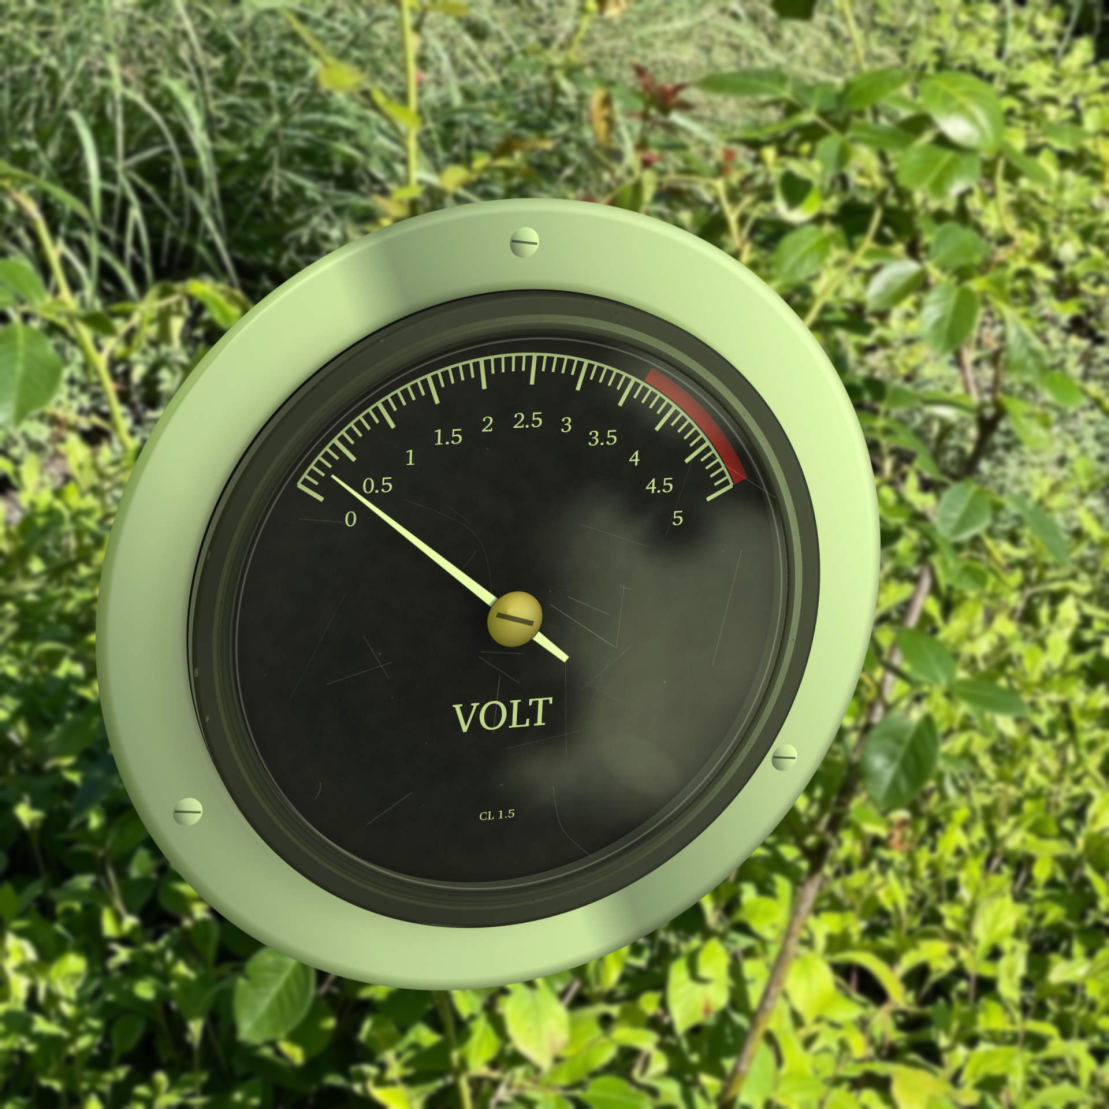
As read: 0.25
